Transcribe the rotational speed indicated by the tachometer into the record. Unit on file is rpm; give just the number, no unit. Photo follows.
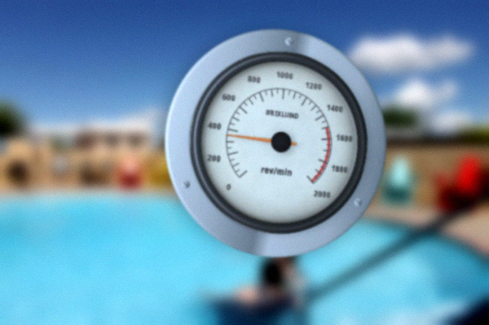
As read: 350
